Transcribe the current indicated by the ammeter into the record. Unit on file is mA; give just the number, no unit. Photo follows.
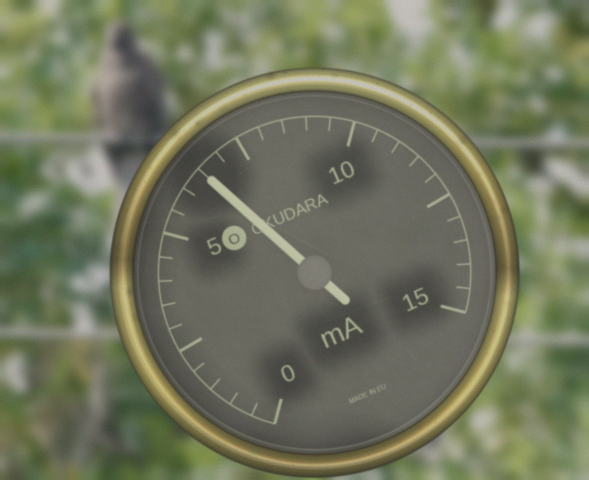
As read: 6.5
